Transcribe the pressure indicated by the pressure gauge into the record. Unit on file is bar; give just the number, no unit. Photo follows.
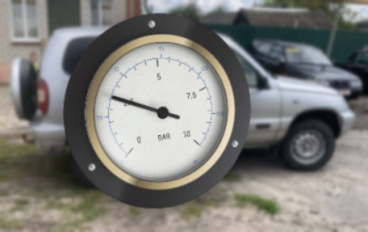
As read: 2.5
